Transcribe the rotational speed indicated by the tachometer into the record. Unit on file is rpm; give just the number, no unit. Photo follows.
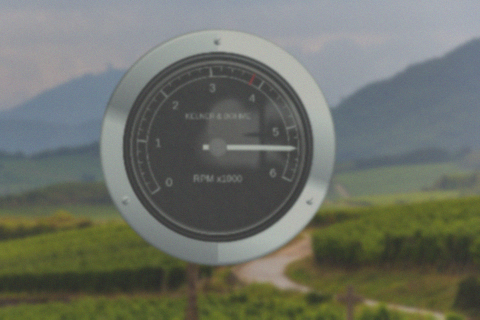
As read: 5400
